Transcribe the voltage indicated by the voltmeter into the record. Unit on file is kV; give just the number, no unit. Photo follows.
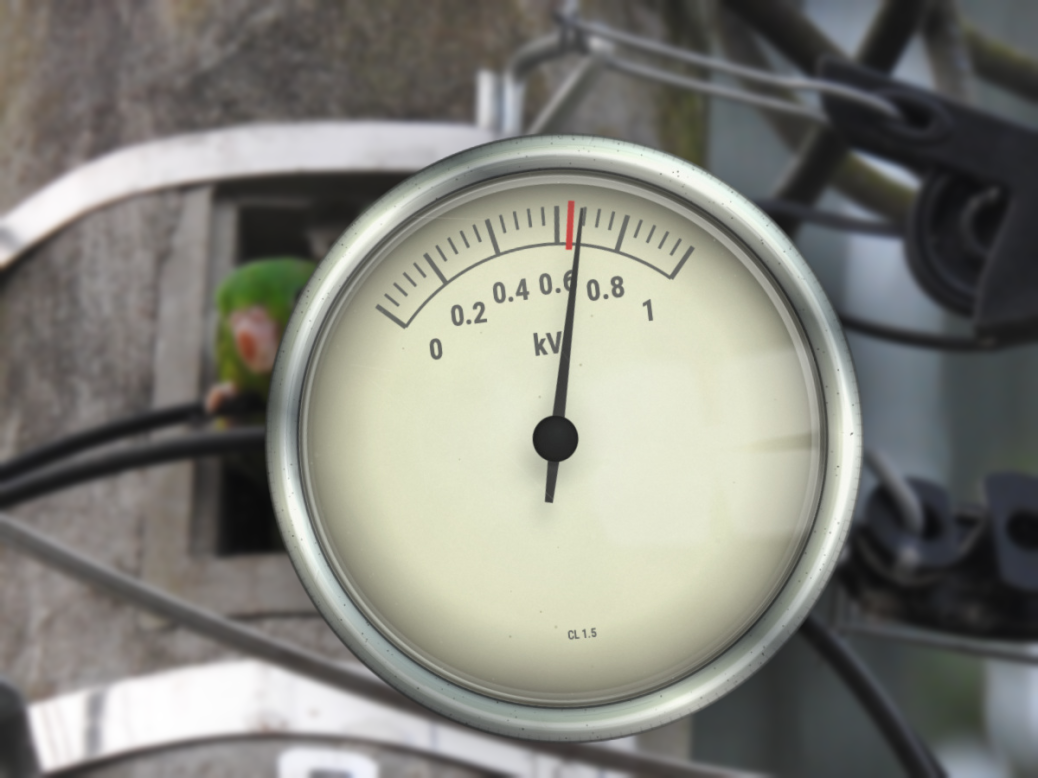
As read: 0.68
